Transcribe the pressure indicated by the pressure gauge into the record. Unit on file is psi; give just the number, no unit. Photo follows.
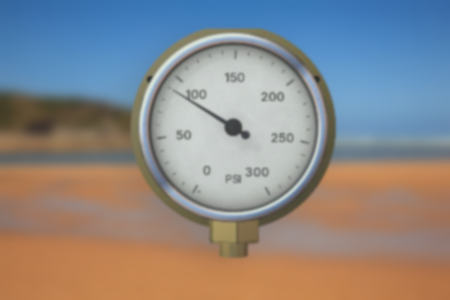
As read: 90
